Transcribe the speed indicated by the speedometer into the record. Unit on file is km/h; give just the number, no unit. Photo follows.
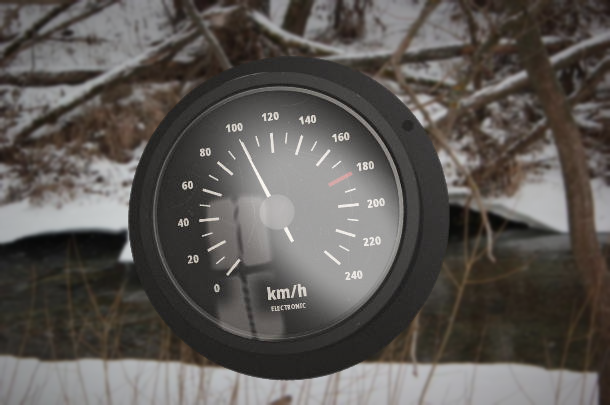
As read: 100
